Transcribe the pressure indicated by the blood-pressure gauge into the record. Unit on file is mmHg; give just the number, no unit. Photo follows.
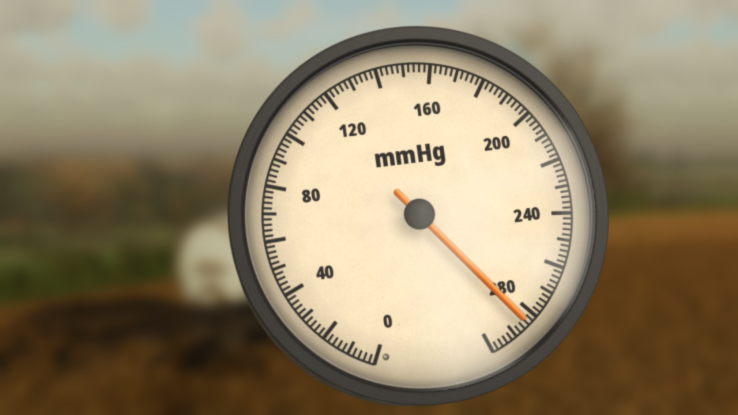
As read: 284
